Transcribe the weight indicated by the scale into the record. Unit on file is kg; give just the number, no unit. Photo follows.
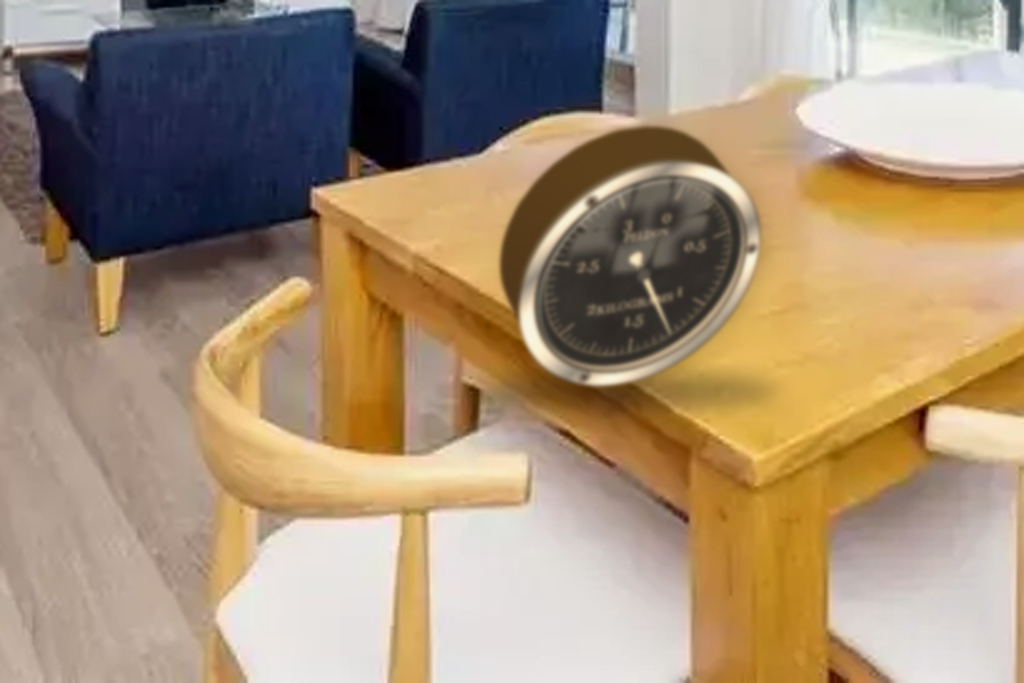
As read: 1.25
